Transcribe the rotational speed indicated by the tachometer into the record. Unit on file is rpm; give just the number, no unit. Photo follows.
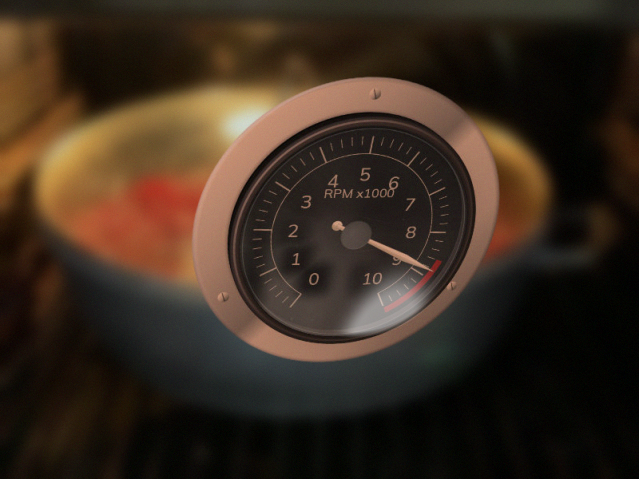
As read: 8800
